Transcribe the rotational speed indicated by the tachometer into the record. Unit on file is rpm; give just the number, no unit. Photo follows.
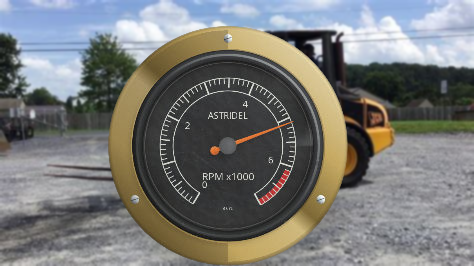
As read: 5100
